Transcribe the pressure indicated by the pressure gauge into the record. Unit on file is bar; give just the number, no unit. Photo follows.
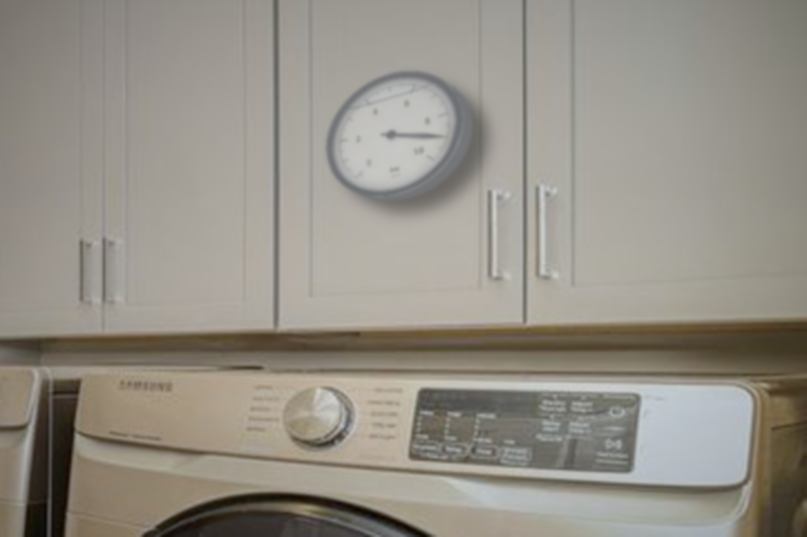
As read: 9
